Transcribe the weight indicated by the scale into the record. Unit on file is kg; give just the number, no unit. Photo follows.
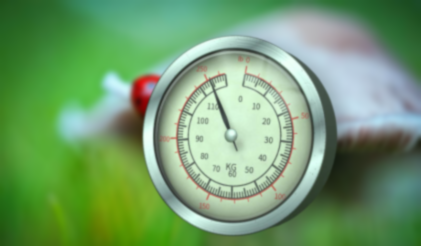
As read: 115
